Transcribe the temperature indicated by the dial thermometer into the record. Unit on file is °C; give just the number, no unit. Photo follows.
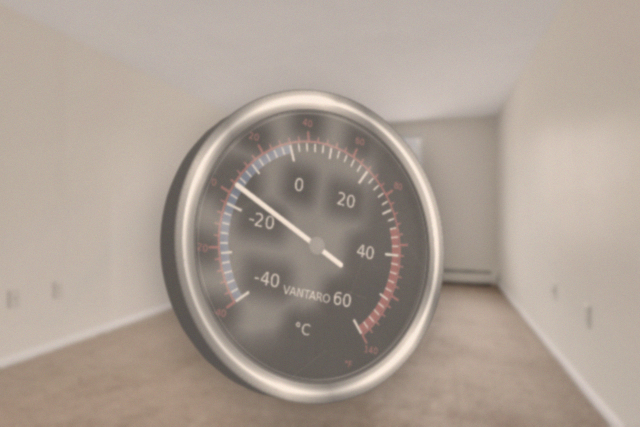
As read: -16
